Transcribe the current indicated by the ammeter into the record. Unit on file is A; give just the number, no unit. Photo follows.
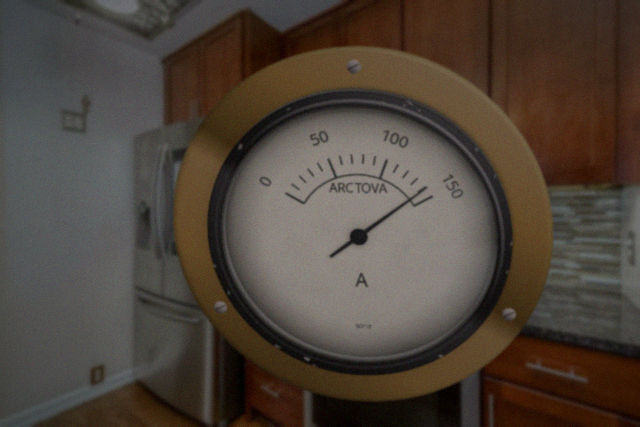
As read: 140
